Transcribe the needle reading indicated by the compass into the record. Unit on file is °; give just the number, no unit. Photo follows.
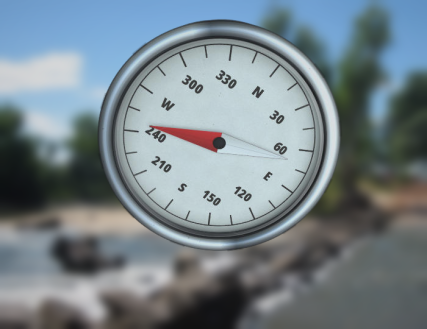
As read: 247.5
